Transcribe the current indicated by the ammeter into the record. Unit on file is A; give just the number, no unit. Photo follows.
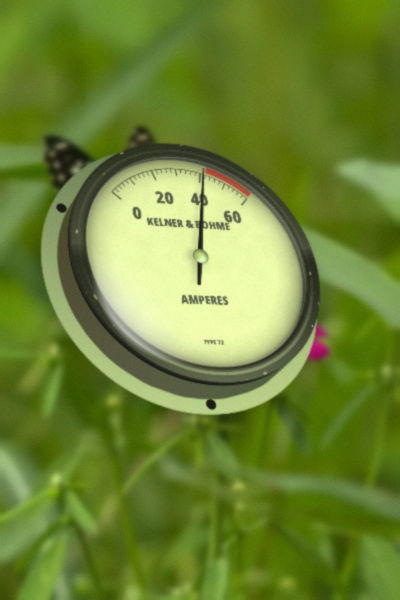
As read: 40
